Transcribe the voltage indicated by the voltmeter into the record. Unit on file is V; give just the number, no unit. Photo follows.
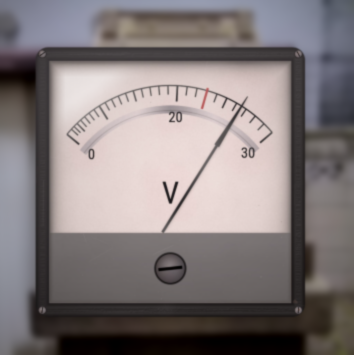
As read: 26.5
